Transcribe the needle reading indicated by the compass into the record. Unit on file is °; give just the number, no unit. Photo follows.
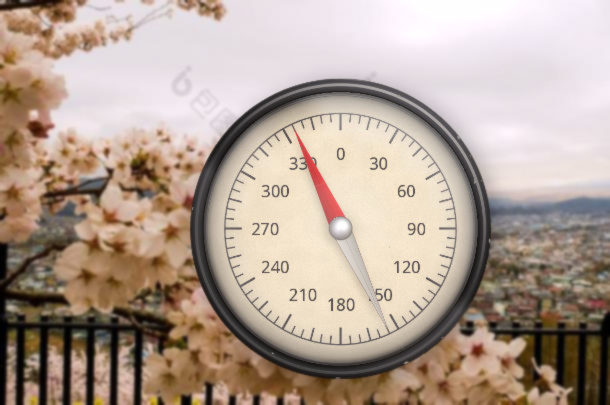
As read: 335
